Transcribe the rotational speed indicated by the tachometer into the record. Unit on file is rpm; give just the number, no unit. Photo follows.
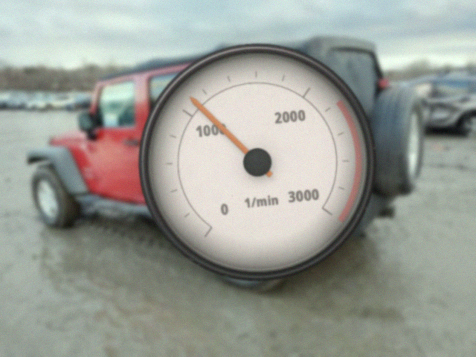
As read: 1100
